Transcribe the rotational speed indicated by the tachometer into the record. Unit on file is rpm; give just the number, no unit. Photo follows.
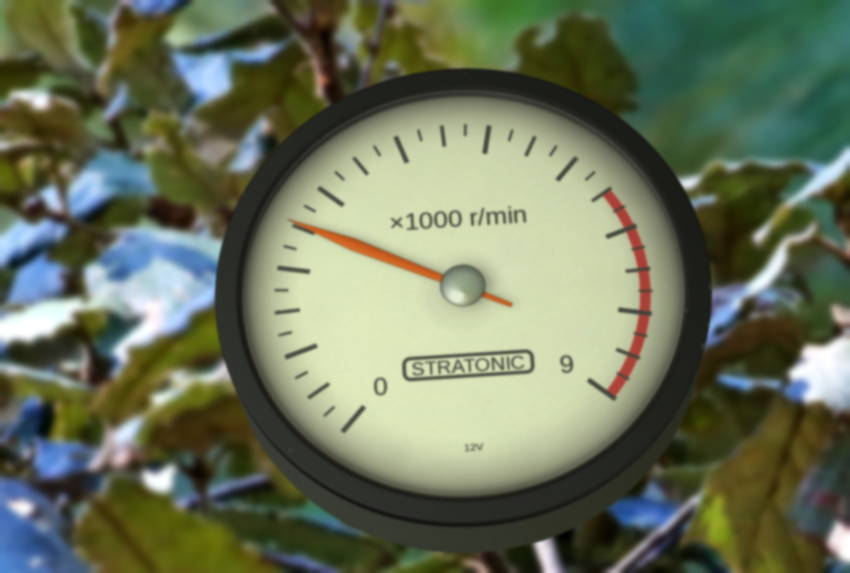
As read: 2500
